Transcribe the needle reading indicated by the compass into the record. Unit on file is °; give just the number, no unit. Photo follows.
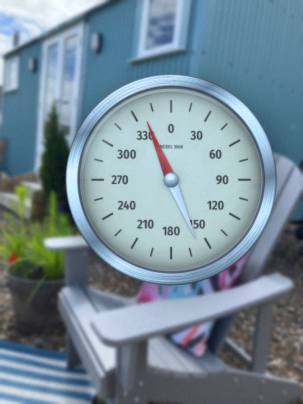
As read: 337.5
